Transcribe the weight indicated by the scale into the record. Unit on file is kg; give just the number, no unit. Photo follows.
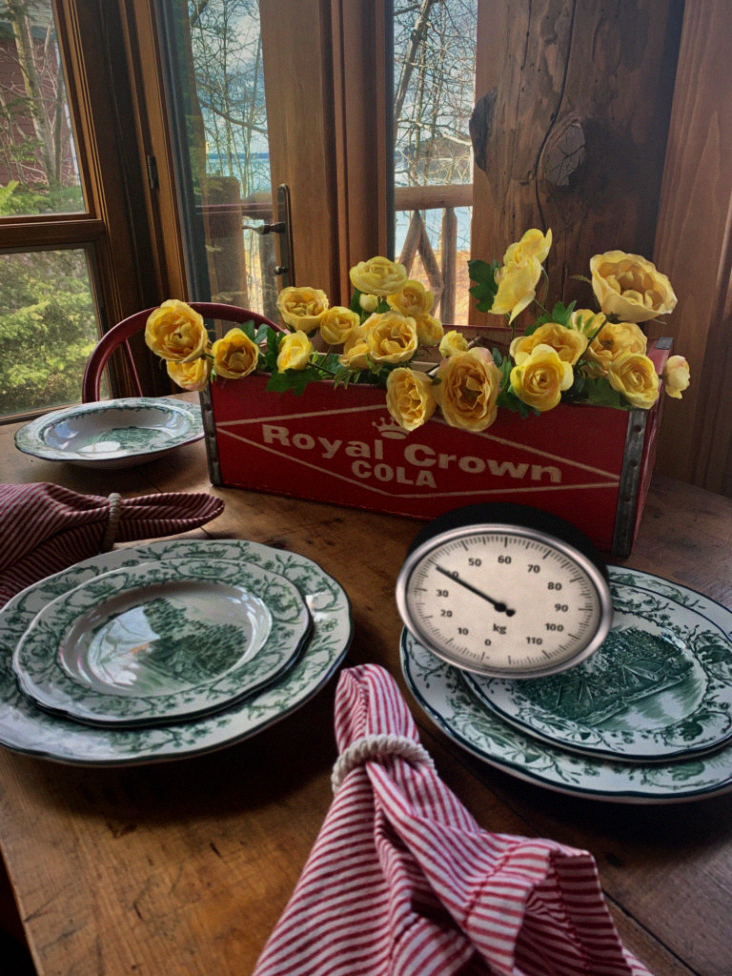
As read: 40
